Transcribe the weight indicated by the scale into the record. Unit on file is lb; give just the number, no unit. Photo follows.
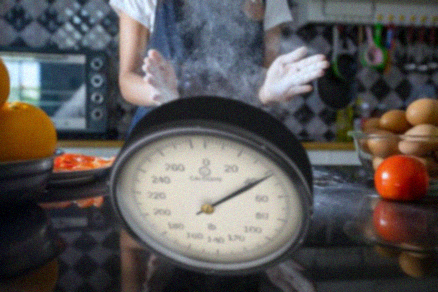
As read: 40
